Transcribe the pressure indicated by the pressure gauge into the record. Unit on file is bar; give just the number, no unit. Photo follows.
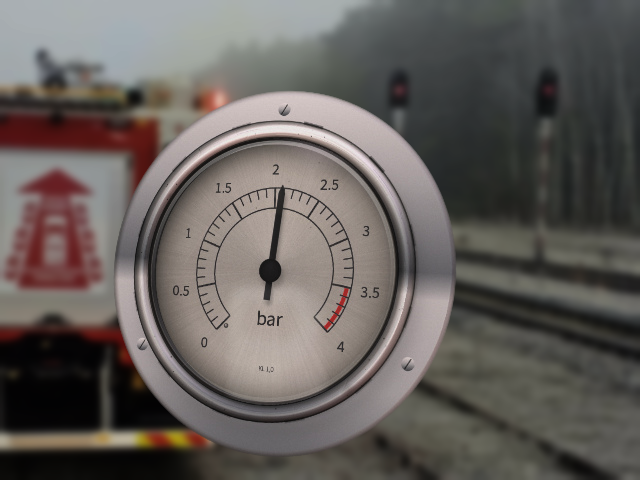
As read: 2.1
